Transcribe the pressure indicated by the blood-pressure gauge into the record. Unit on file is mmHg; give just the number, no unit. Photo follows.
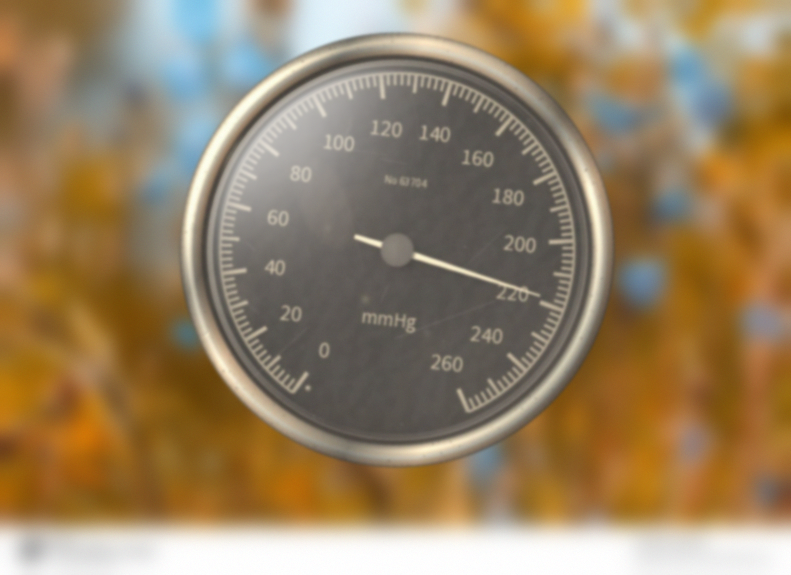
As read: 218
